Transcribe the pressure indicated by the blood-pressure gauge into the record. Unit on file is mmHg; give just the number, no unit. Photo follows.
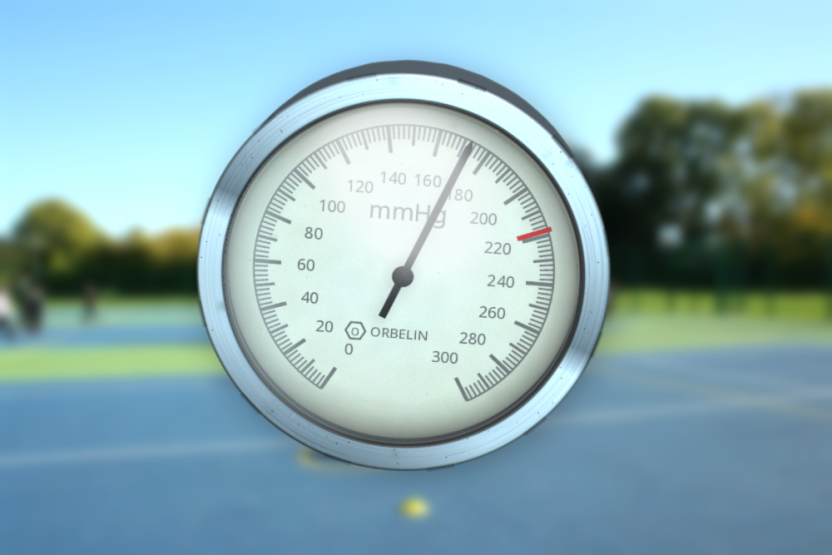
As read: 172
